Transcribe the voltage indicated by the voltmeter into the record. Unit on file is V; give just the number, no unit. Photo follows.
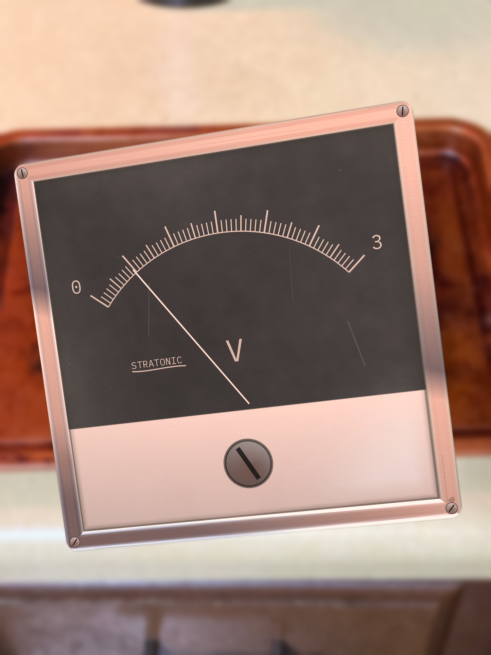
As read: 0.5
